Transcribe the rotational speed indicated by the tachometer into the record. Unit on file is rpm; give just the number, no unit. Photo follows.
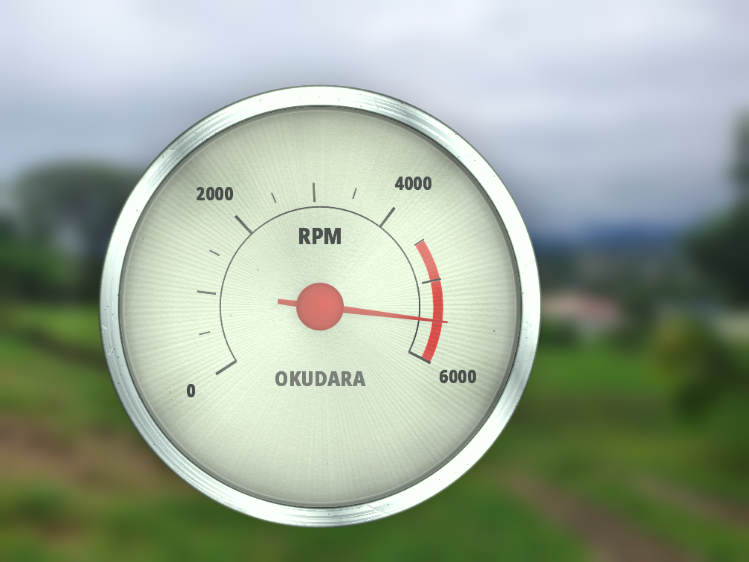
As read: 5500
